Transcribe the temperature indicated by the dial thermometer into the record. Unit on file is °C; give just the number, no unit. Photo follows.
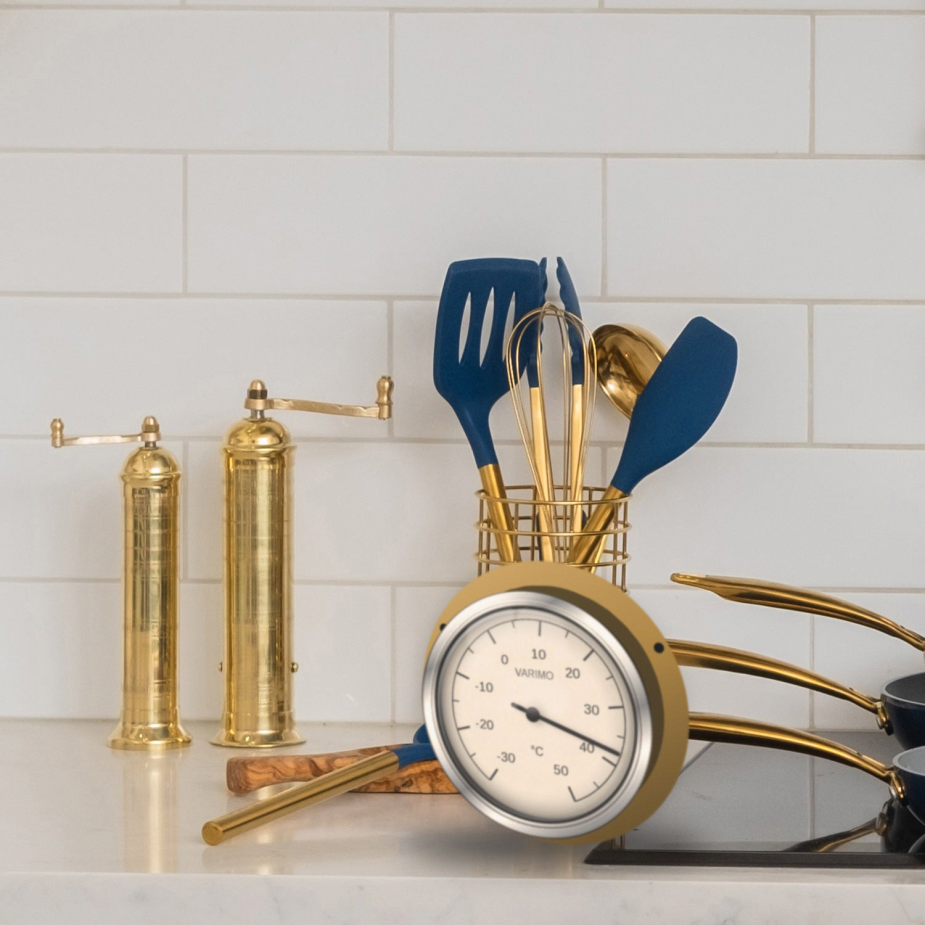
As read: 37.5
